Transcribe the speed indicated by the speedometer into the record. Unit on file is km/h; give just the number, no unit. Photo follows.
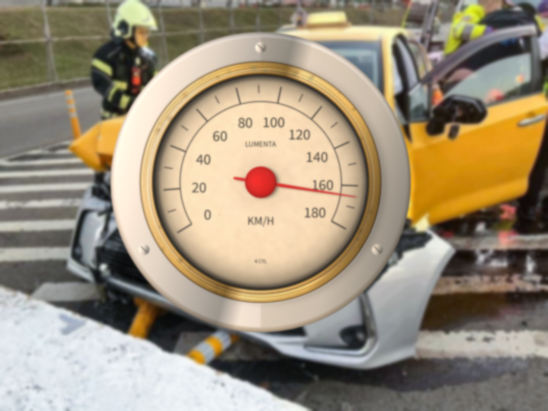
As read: 165
